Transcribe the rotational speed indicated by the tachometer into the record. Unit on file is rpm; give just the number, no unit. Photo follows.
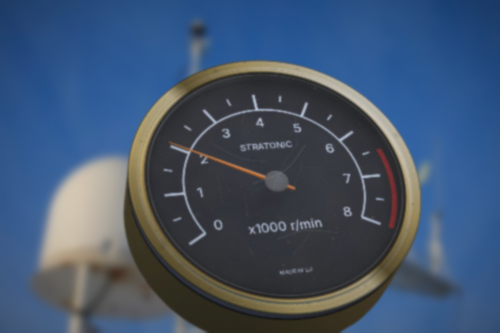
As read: 2000
